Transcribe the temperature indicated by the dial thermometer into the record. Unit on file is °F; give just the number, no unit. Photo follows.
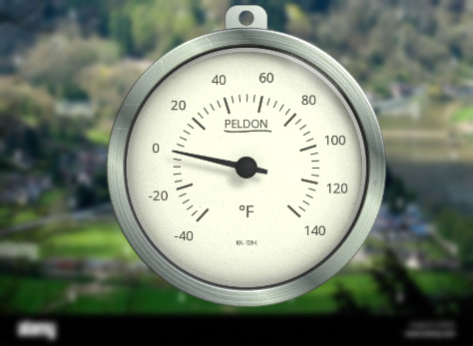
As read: 0
